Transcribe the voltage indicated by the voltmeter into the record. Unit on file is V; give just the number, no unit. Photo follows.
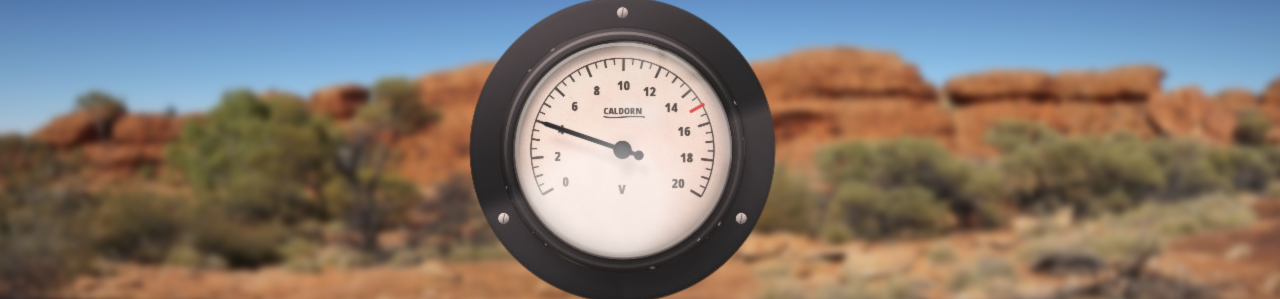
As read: 4
